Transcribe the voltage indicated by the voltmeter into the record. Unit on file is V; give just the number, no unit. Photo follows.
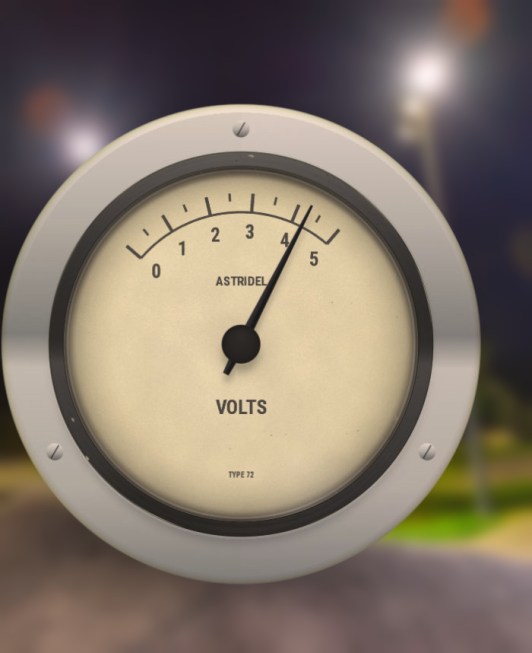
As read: 4.25
